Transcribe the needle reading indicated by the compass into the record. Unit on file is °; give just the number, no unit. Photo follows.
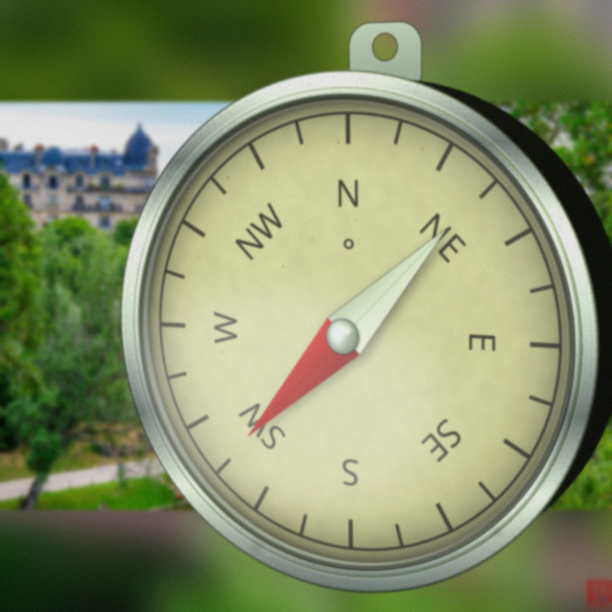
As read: 225
